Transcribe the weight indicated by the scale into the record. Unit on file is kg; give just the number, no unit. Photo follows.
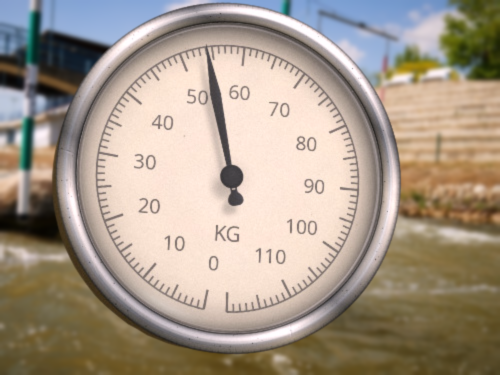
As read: 54
